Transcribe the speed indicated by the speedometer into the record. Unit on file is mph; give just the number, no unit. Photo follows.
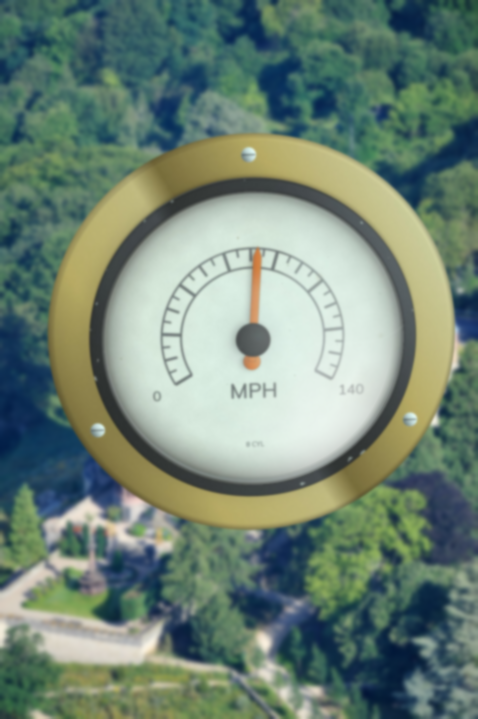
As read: 72.5
